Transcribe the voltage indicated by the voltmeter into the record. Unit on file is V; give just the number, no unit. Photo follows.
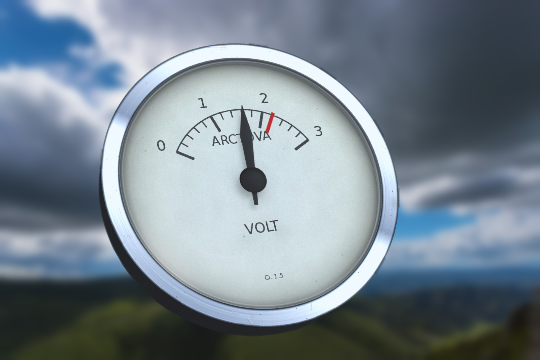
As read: 1.6
